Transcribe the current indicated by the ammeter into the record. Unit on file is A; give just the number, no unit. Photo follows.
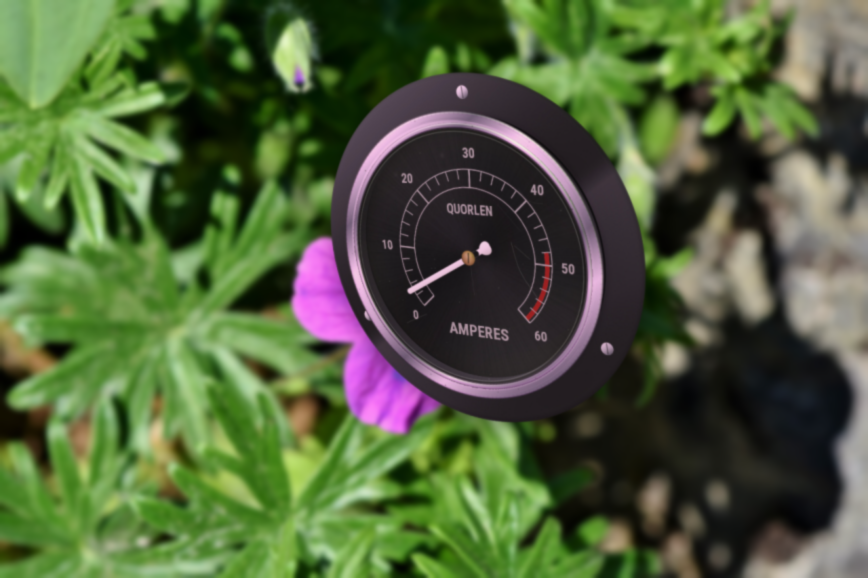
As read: 3
